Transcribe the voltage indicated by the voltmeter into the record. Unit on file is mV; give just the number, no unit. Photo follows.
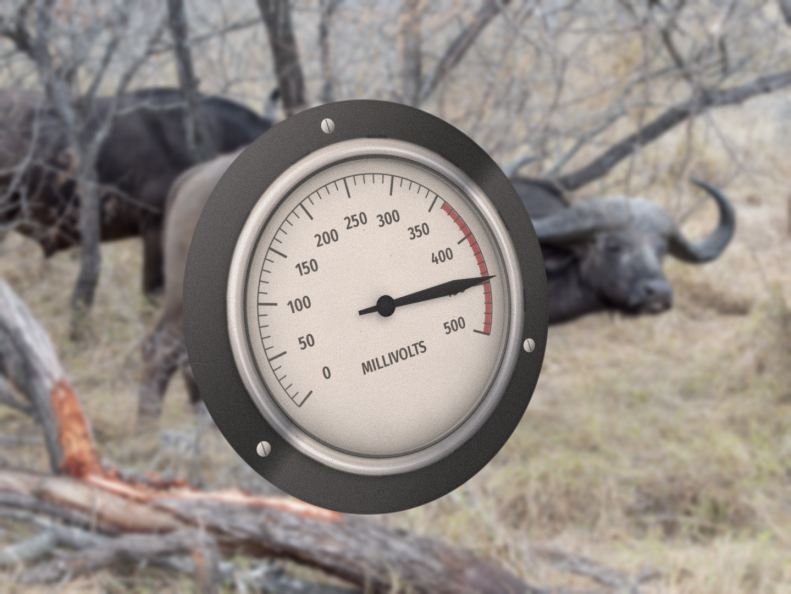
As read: 445
